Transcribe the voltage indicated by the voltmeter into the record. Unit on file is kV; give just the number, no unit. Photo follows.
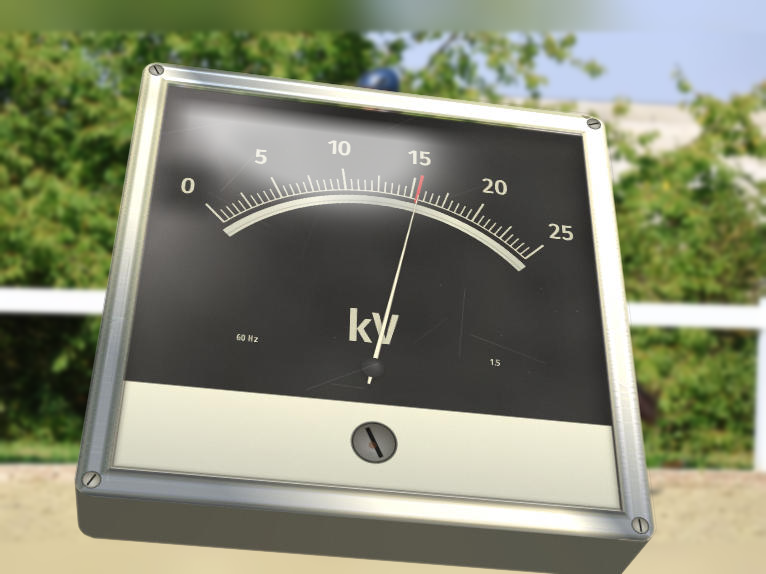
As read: 15.5
